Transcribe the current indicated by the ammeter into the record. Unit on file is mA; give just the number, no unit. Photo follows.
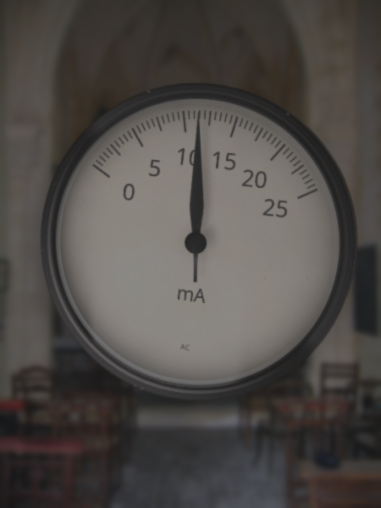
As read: 11.5
